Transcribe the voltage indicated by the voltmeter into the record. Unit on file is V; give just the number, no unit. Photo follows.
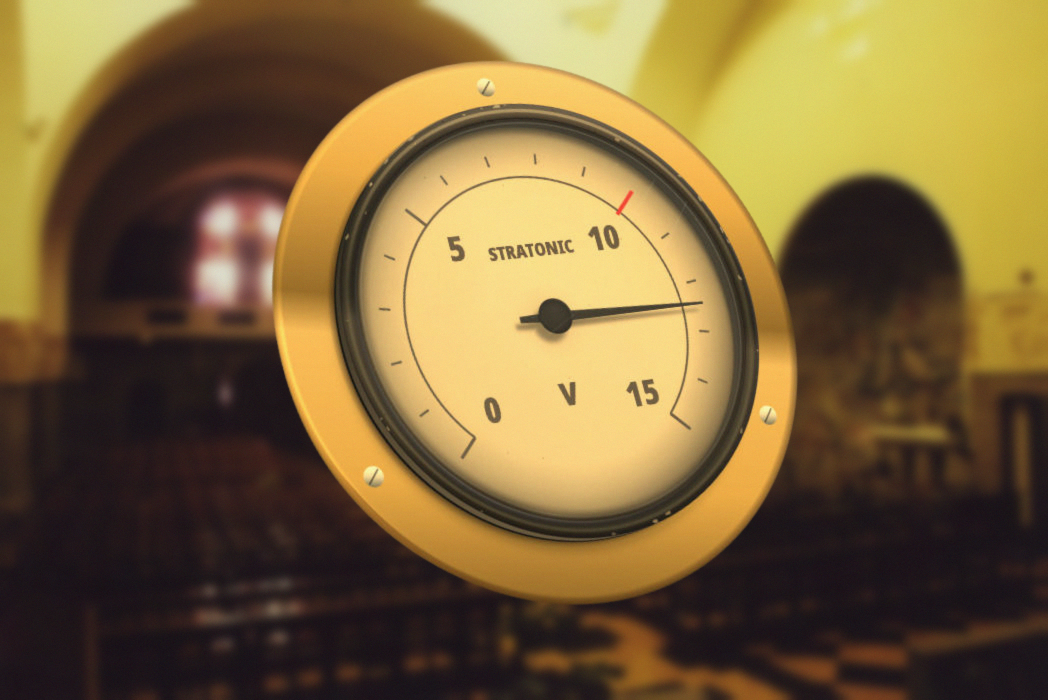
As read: 12.5
